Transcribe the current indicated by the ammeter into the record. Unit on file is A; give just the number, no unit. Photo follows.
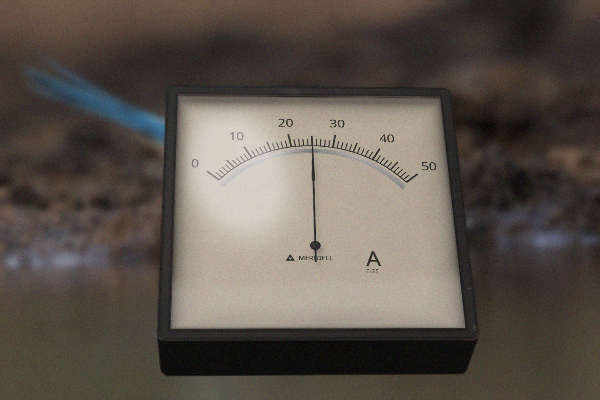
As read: 25
